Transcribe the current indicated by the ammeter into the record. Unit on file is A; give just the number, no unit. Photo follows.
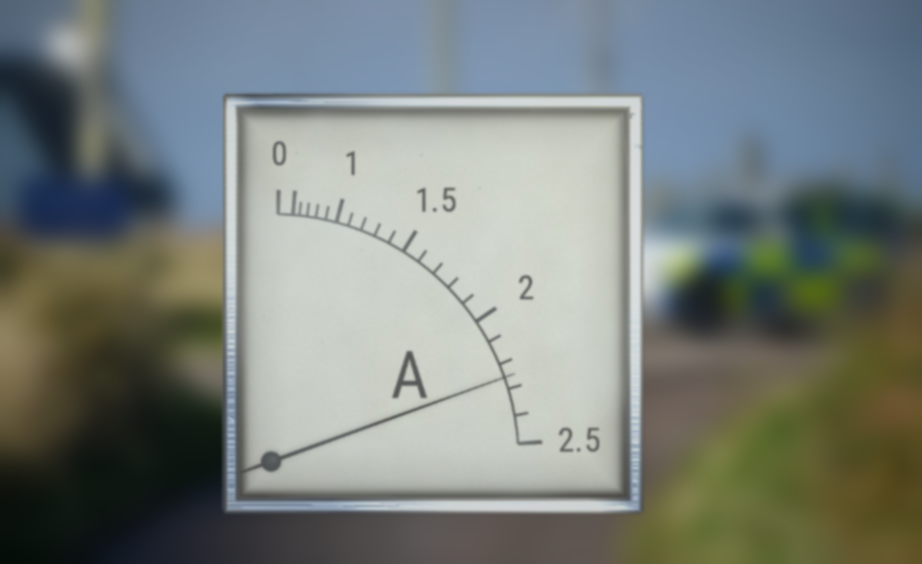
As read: 2.25
